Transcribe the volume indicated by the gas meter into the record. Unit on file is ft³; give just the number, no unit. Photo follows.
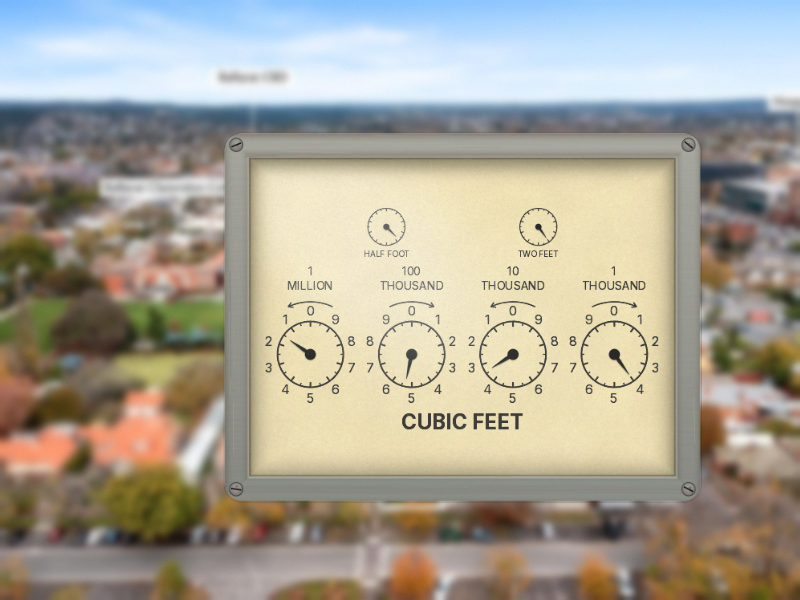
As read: 153400
